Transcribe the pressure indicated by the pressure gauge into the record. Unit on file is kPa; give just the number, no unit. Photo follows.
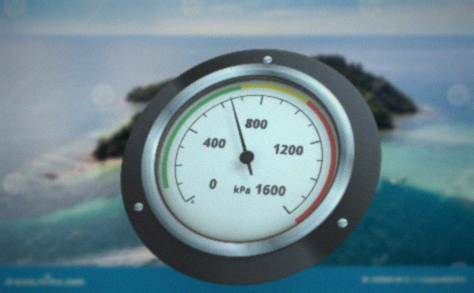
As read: 650
